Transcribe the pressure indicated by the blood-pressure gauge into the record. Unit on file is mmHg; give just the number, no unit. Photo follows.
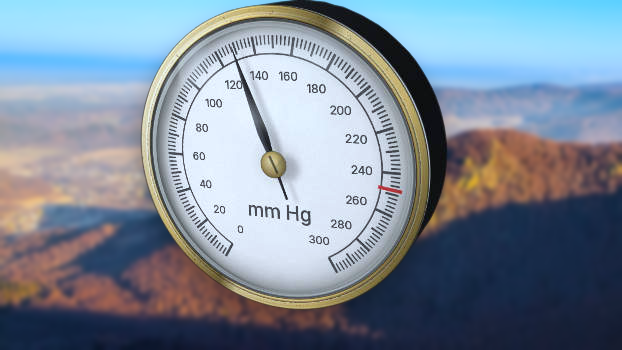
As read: 130
